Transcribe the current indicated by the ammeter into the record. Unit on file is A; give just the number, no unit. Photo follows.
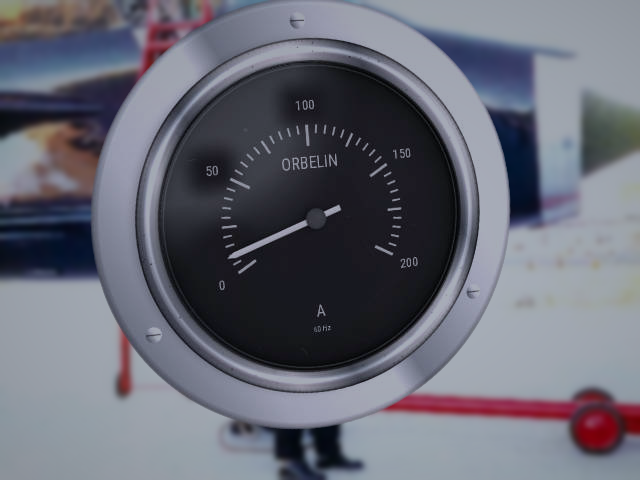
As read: 10
